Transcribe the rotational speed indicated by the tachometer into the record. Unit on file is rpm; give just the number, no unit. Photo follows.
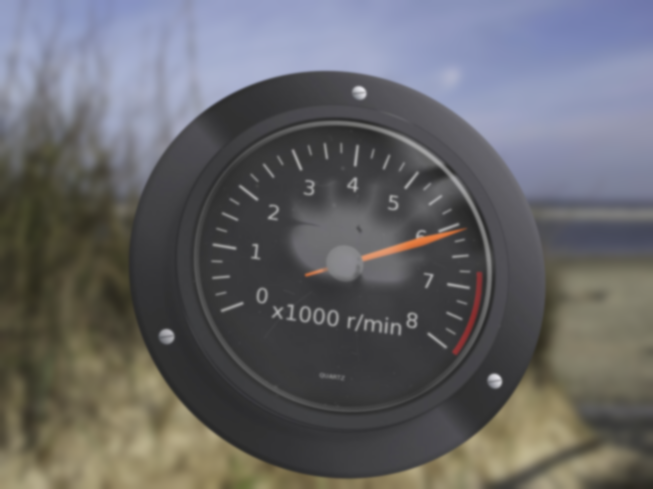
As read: 6125
